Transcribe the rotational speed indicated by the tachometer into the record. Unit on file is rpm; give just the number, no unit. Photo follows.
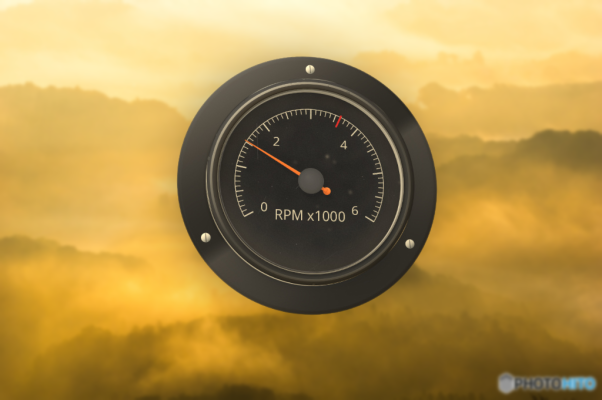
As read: 1500
